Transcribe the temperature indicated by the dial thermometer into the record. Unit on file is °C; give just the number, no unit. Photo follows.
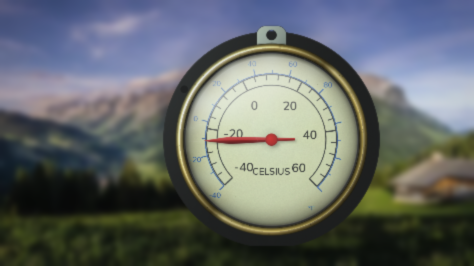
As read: -24
